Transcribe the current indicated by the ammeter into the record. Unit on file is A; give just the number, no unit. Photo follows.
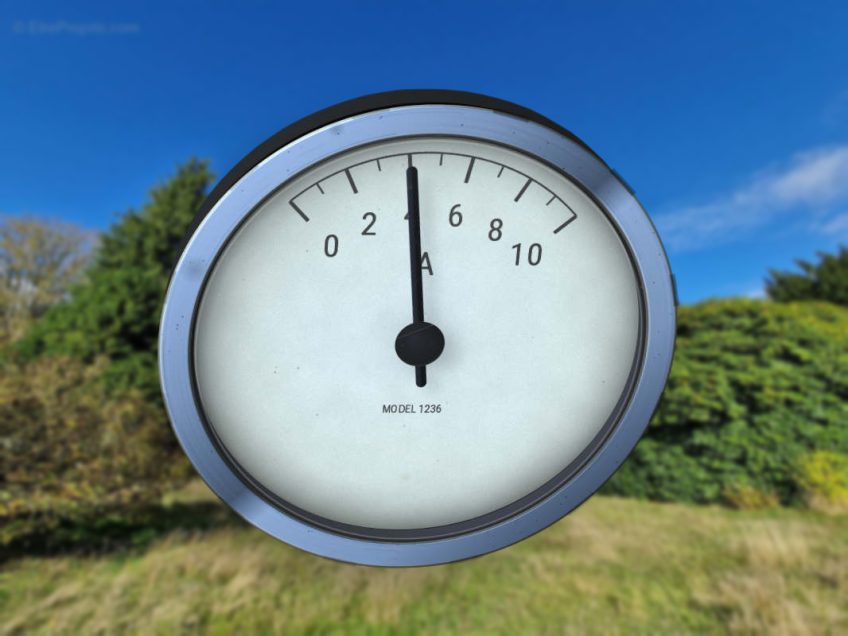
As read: 4
